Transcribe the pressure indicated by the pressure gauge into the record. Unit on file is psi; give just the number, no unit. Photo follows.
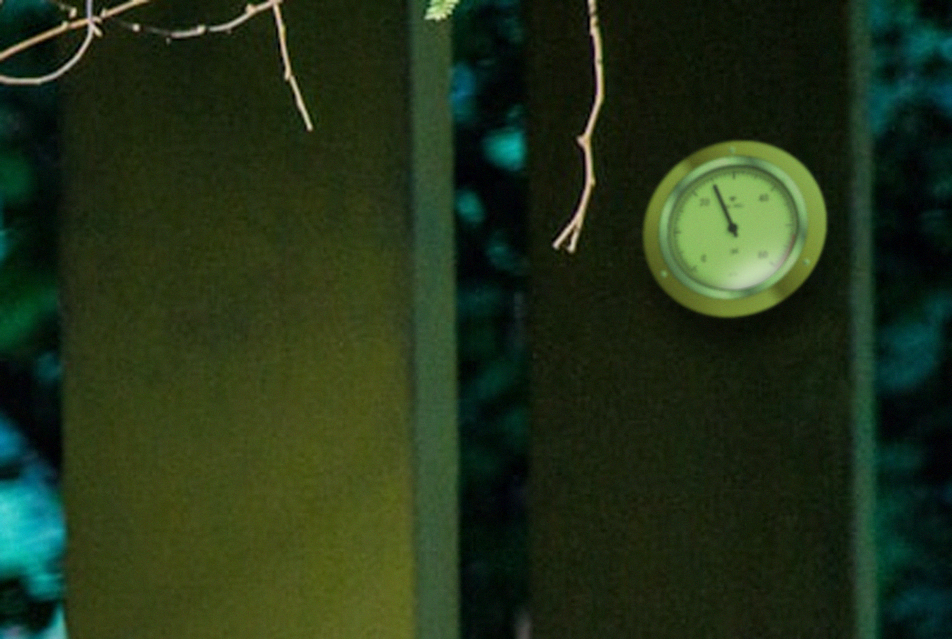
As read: 25
